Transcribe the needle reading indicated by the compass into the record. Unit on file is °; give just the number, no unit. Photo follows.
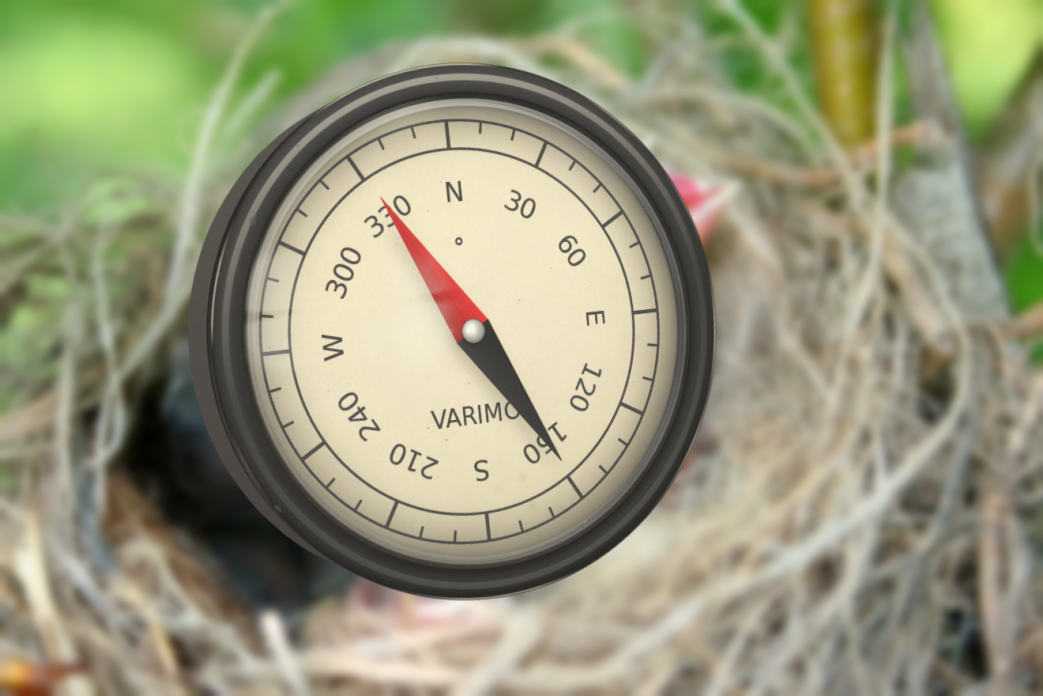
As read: 330
